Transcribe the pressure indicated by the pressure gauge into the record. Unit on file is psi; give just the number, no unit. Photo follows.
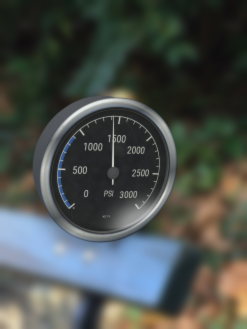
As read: 1400
